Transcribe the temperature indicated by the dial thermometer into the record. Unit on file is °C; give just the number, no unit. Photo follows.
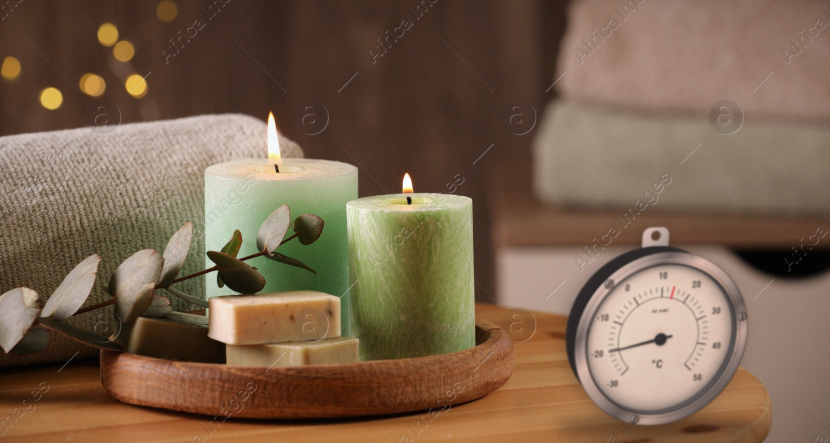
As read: -20
